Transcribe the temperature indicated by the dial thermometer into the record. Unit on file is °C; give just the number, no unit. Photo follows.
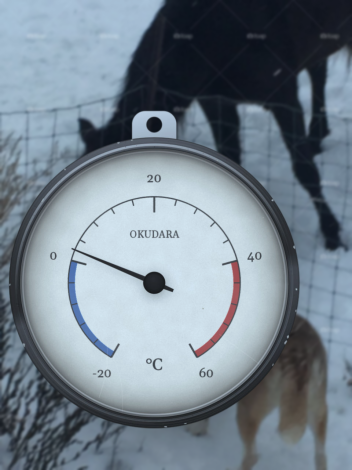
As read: 2
